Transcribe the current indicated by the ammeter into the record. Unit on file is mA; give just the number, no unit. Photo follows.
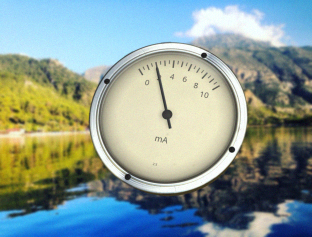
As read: 2
